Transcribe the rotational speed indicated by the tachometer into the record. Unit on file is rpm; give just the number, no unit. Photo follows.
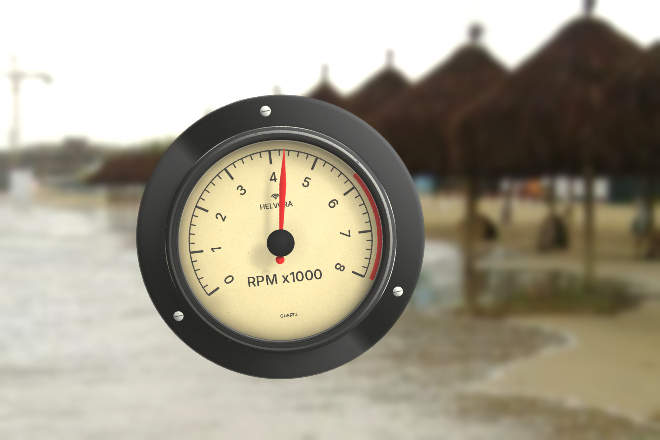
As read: 4300
